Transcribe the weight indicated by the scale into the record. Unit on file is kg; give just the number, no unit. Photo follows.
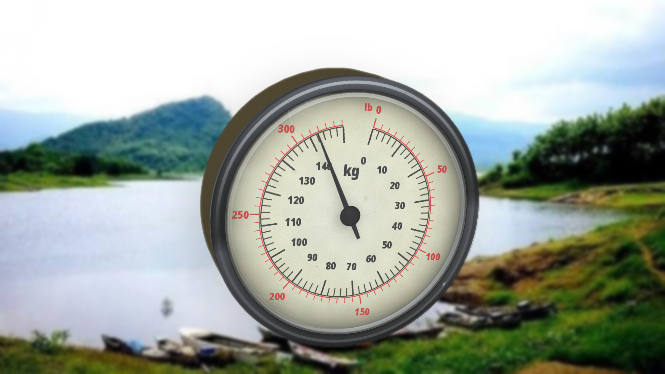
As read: 142
